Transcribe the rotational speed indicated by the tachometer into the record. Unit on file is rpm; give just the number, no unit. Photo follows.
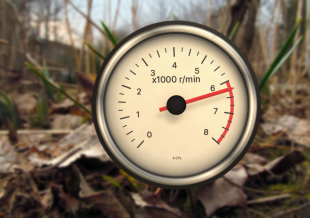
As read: 6250
